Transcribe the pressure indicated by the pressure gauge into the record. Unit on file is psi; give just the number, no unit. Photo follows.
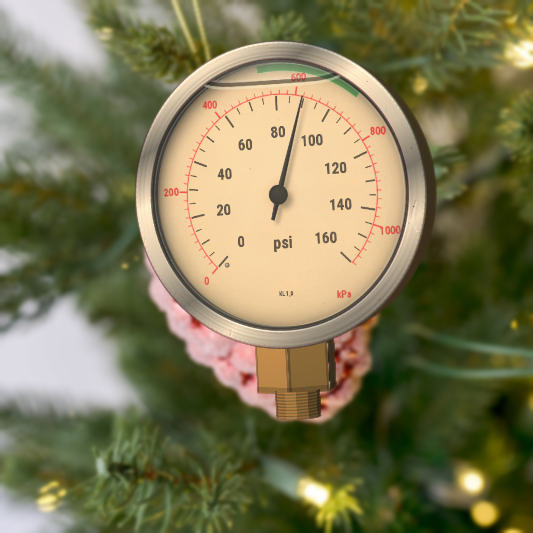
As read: 90
